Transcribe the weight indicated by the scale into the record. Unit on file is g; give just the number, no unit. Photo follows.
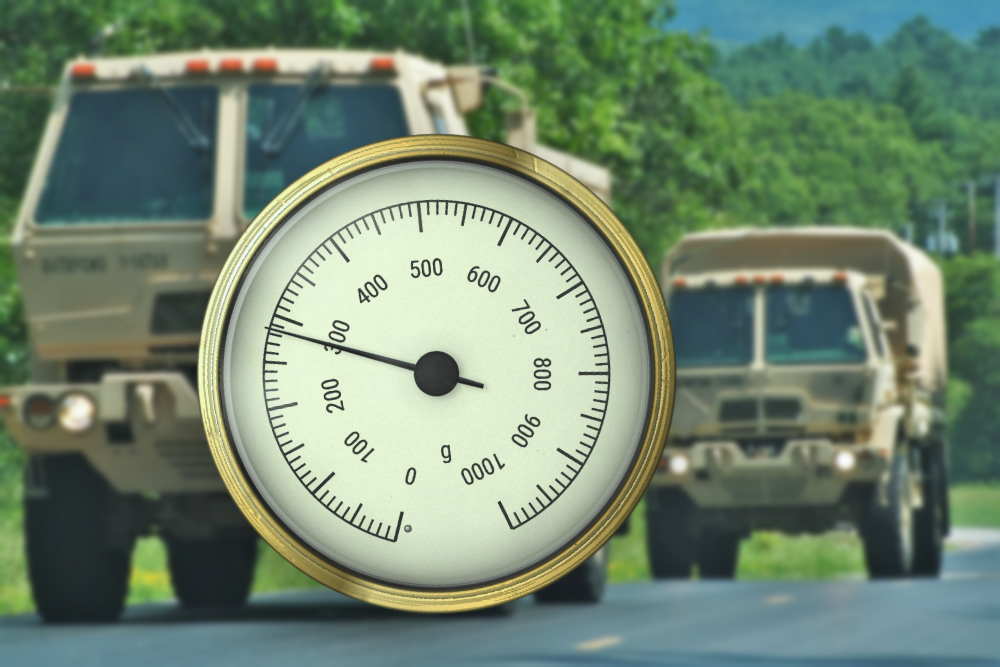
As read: 285
